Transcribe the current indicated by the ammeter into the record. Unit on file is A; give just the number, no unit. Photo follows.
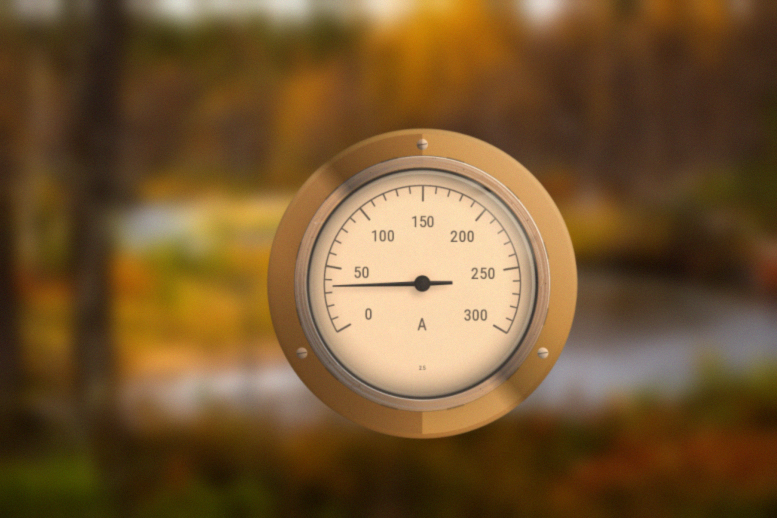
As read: 35
